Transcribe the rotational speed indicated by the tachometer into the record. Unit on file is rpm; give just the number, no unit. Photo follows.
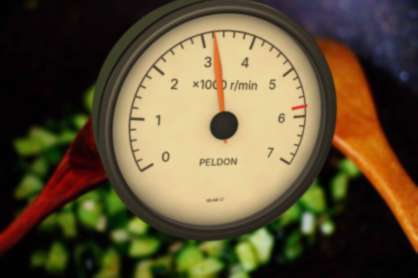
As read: 3200
